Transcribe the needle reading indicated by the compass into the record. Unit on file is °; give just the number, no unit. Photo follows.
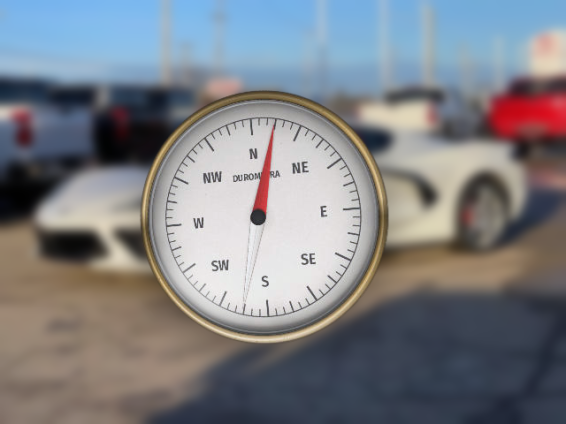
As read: 15
